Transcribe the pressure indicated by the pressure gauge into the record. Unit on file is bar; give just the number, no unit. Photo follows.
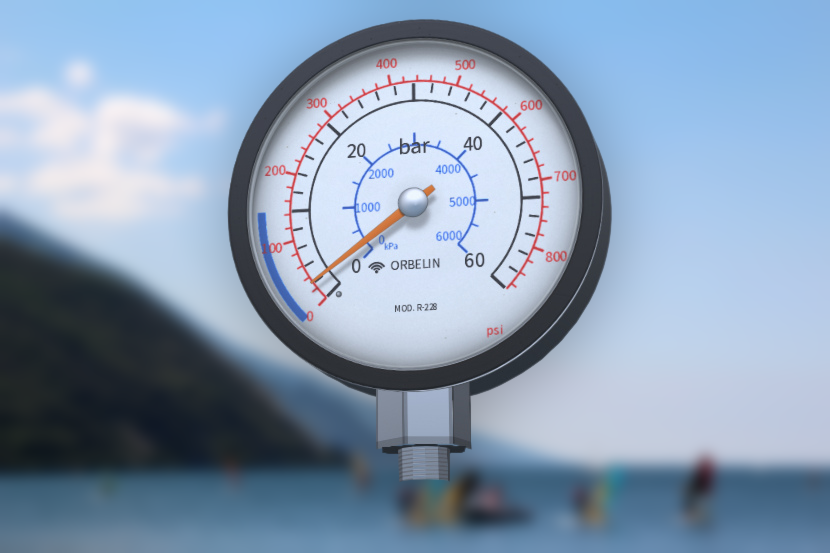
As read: 2
